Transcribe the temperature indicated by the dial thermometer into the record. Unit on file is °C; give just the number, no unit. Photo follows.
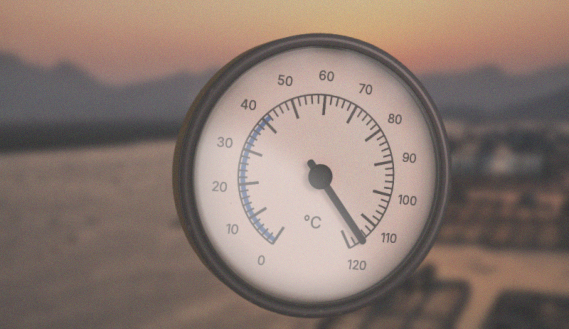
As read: 116
